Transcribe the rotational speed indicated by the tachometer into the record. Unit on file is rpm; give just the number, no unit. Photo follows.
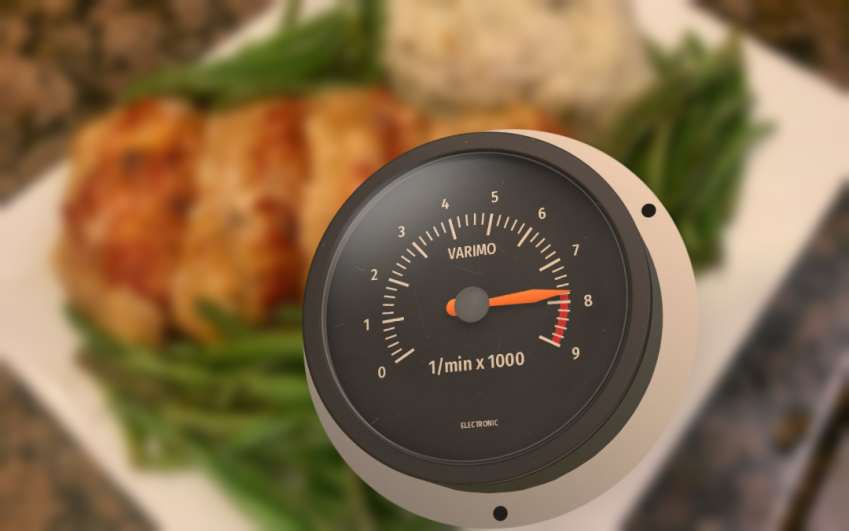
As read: 7800
